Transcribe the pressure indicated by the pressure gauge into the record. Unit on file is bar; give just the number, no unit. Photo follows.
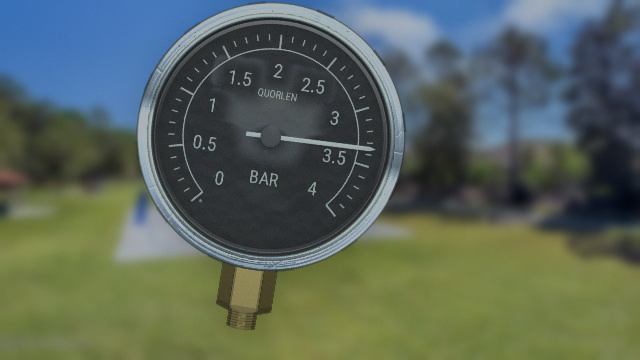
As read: 3.35
